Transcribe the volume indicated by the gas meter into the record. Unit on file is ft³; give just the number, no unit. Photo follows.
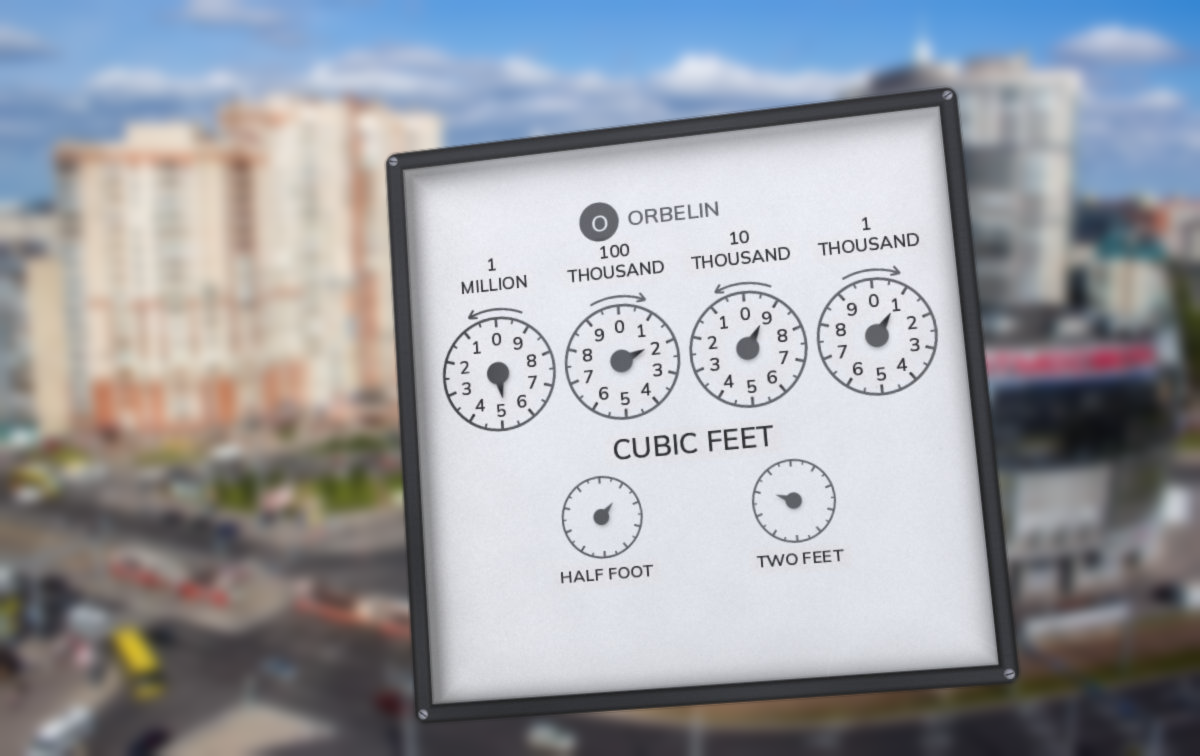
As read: 519100
